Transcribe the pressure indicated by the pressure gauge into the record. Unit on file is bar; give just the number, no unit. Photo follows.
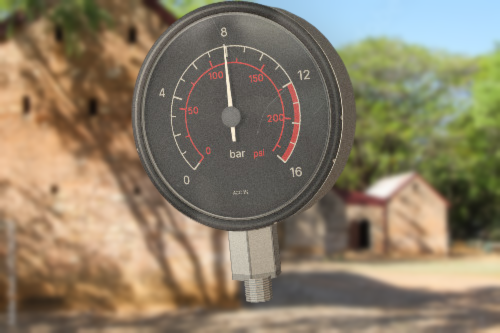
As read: 8
